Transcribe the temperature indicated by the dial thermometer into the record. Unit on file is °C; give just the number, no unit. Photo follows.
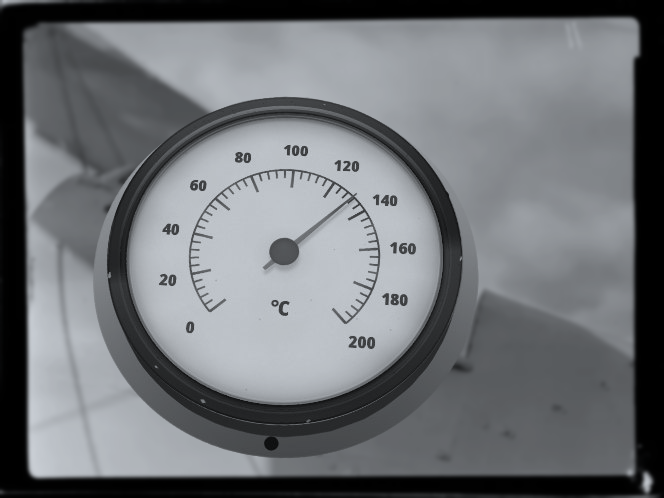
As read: 132
